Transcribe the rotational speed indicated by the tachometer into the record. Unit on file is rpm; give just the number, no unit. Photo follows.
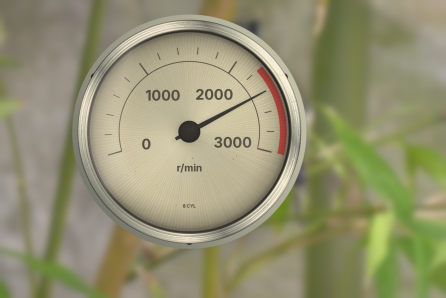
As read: 2400
